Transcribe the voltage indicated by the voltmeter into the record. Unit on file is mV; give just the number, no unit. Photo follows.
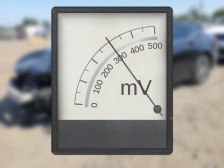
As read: 300
